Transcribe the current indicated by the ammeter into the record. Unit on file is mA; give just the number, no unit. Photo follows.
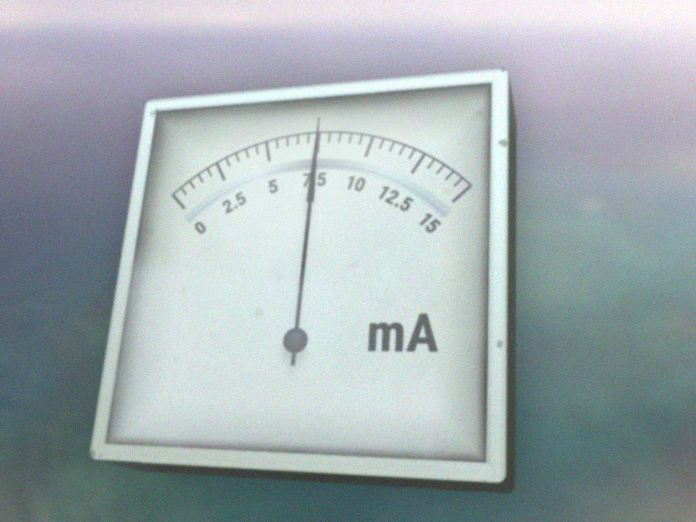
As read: 7.5
